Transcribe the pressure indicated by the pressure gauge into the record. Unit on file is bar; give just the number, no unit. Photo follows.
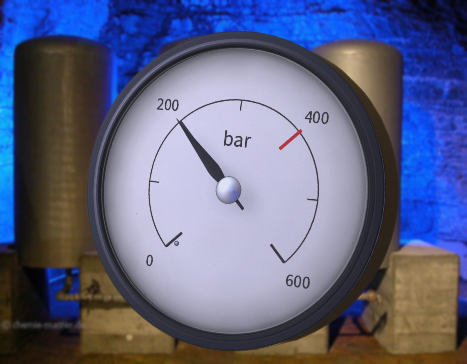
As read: 200
